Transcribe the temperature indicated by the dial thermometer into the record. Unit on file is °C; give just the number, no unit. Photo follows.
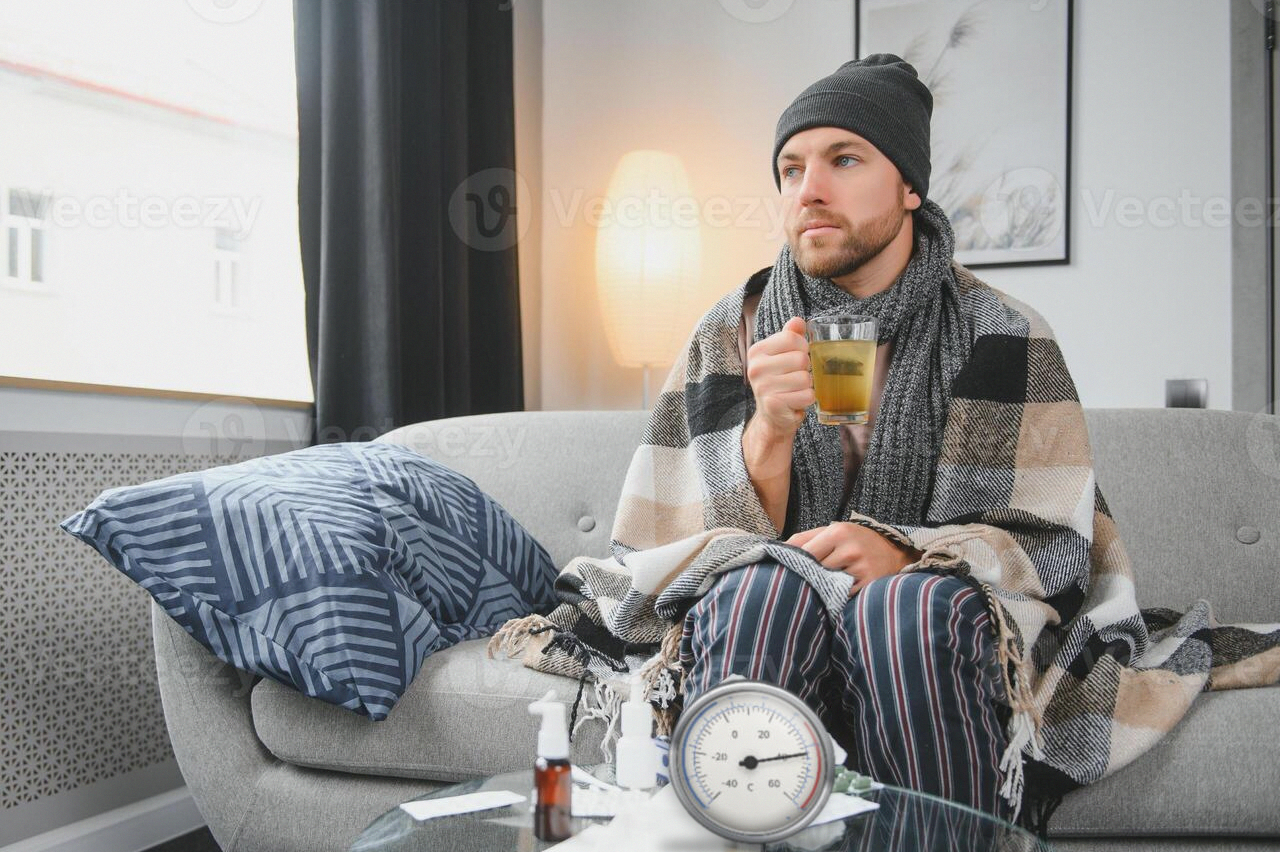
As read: 40
